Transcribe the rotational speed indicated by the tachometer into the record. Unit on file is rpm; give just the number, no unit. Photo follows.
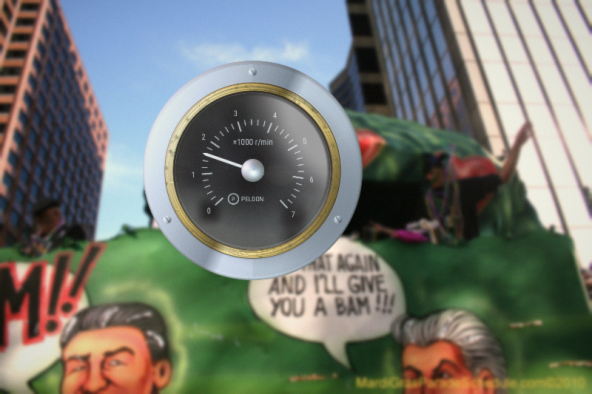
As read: 1600
